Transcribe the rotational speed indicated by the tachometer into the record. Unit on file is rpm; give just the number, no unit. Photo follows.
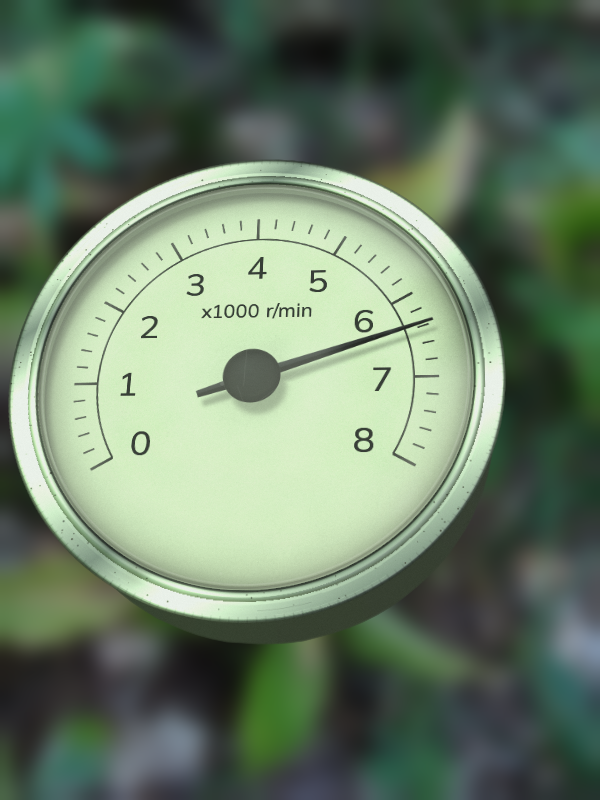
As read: 6400
